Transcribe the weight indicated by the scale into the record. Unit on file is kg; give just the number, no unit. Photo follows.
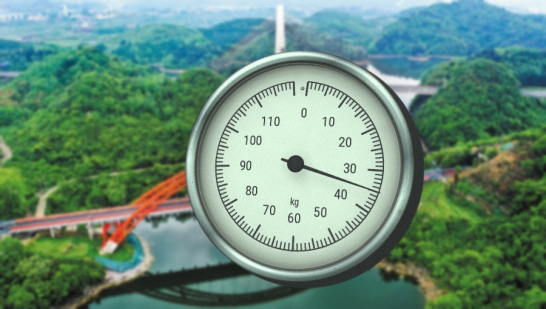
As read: 35
